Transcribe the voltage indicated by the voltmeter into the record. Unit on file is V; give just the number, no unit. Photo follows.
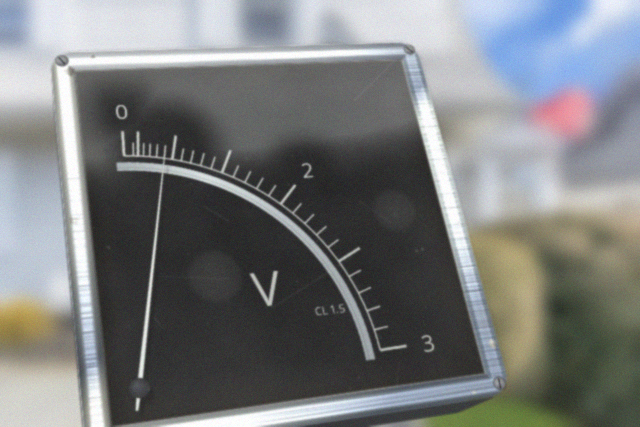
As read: 0.9
